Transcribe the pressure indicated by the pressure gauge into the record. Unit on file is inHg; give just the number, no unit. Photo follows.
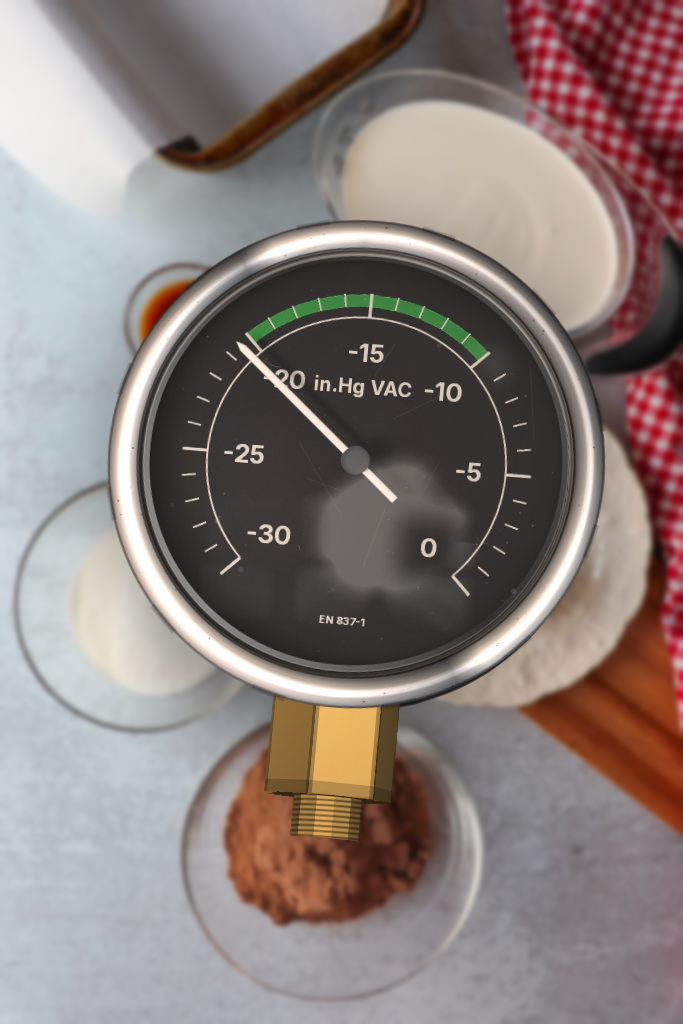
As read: -20.5
